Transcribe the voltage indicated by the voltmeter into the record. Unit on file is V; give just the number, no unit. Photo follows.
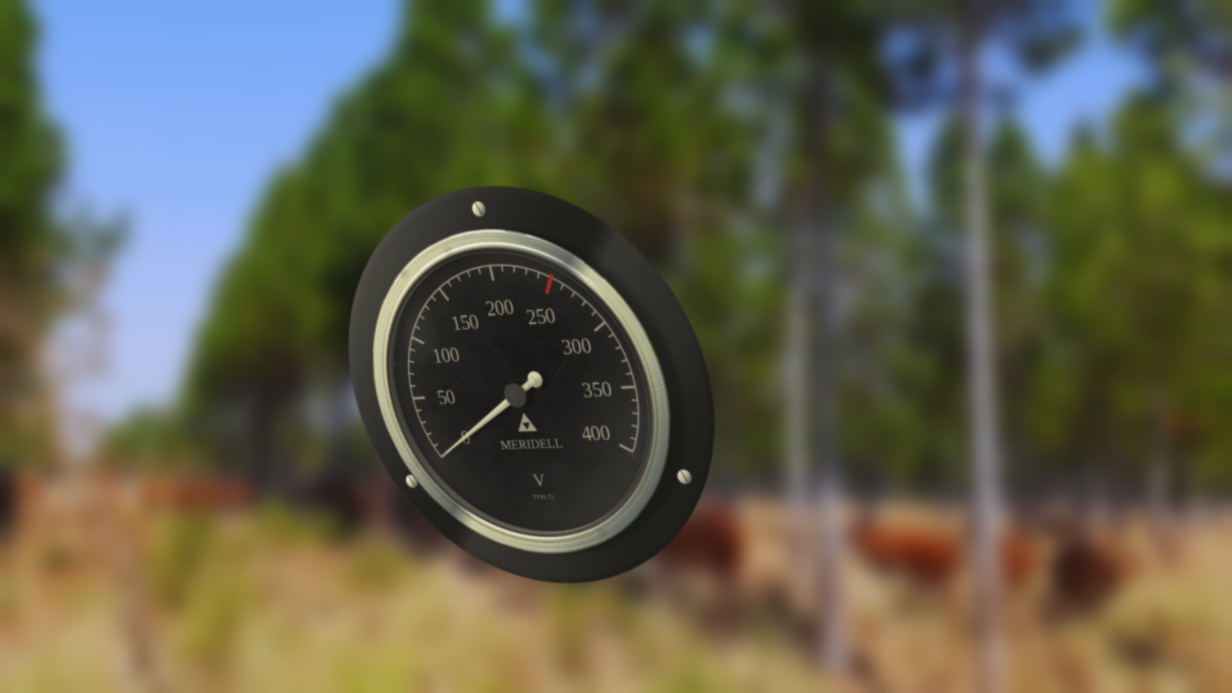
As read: 0
